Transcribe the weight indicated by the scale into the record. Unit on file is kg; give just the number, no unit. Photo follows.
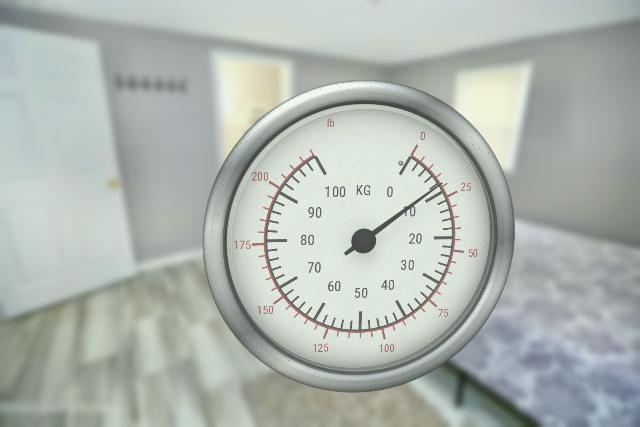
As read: 8
